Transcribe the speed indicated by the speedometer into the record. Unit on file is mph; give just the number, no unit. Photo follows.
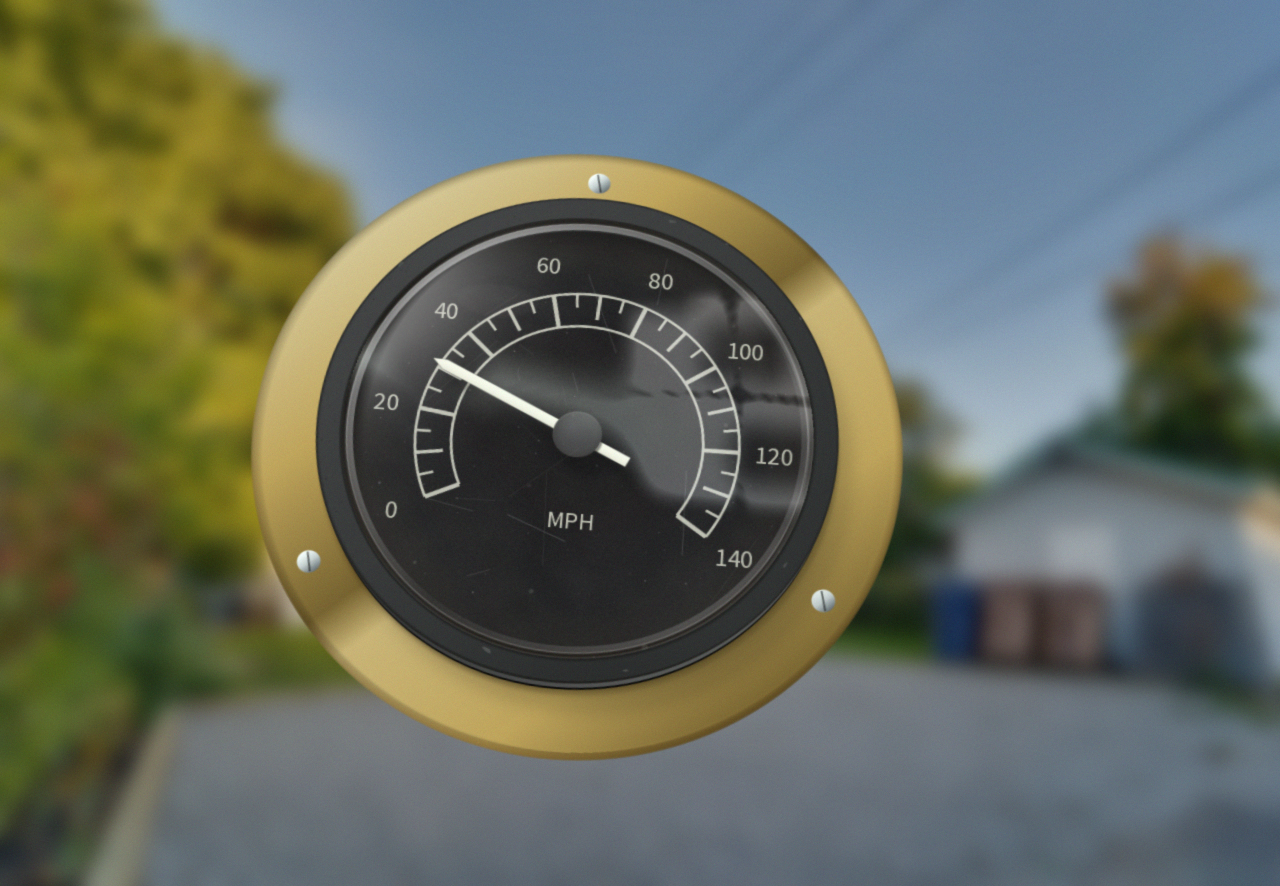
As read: 30
